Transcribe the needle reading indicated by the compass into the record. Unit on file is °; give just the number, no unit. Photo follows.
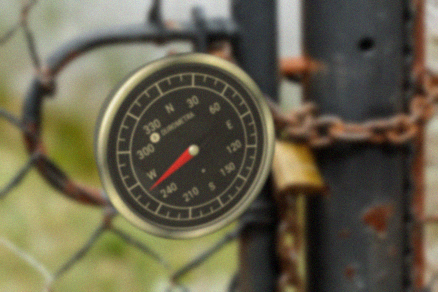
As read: 260
